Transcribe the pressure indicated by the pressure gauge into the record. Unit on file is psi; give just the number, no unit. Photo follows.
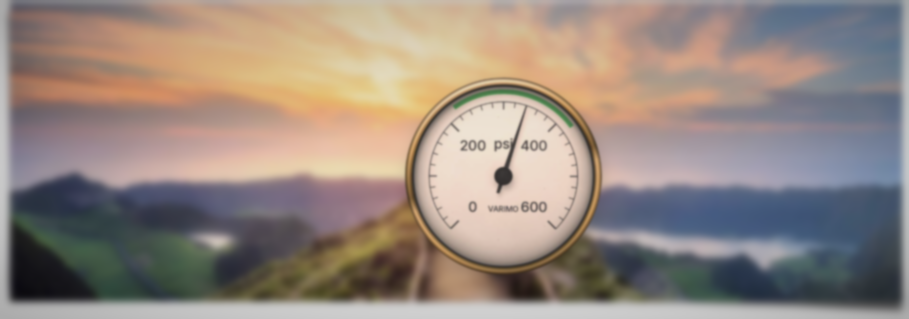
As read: 340
